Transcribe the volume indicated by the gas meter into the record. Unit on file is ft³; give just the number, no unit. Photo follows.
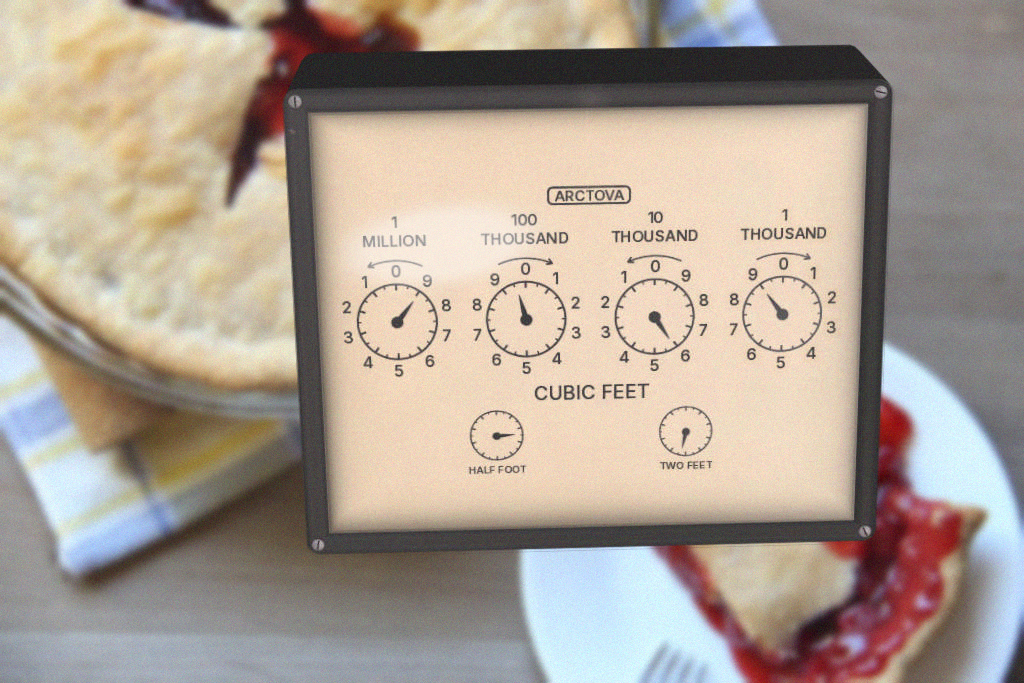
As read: 895900
